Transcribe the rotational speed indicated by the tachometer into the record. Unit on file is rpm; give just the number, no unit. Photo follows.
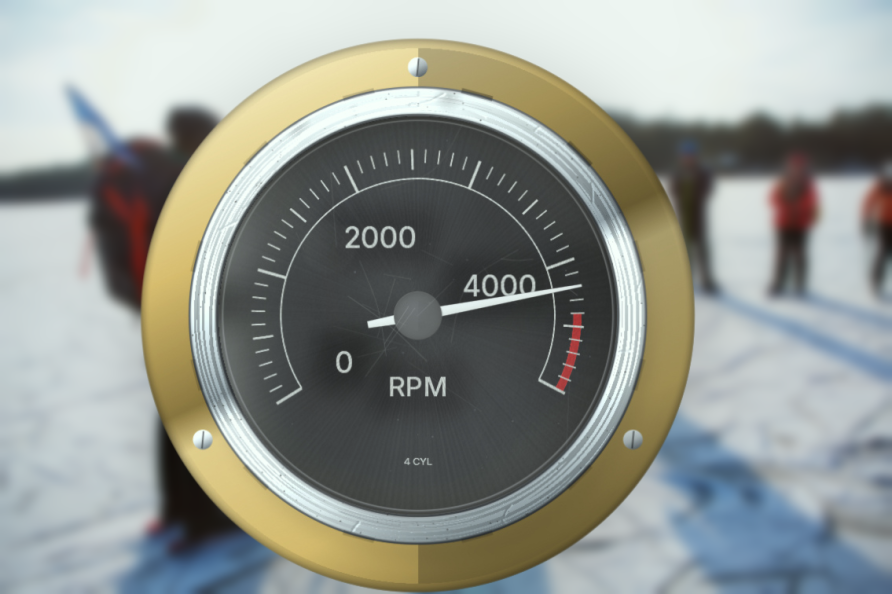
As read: 4200
